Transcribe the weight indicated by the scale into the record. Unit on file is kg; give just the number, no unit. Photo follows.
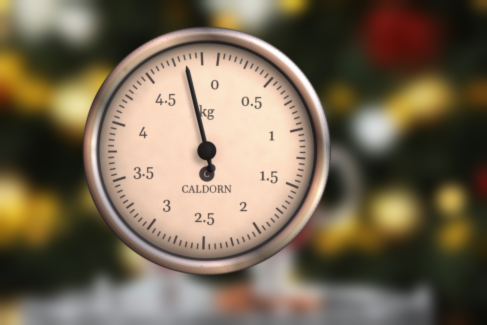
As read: 4.85
